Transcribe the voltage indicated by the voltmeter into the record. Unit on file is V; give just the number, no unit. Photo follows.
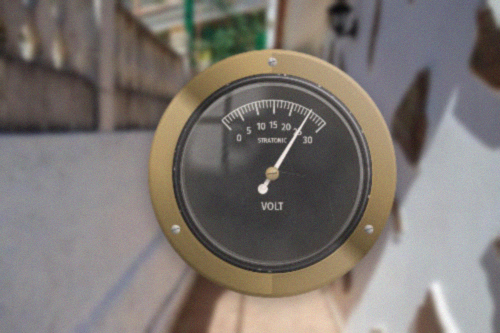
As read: 25
